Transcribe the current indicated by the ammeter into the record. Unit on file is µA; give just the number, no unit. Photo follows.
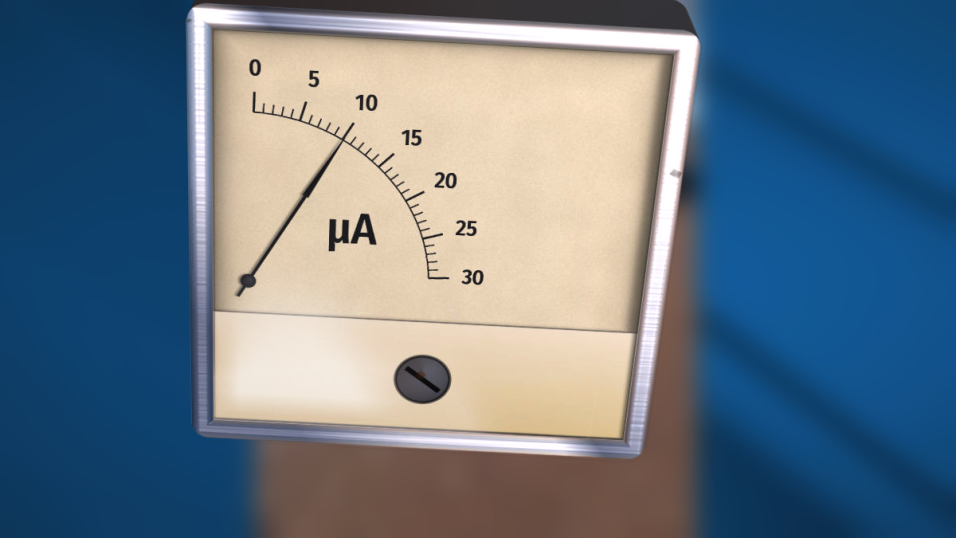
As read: 10
